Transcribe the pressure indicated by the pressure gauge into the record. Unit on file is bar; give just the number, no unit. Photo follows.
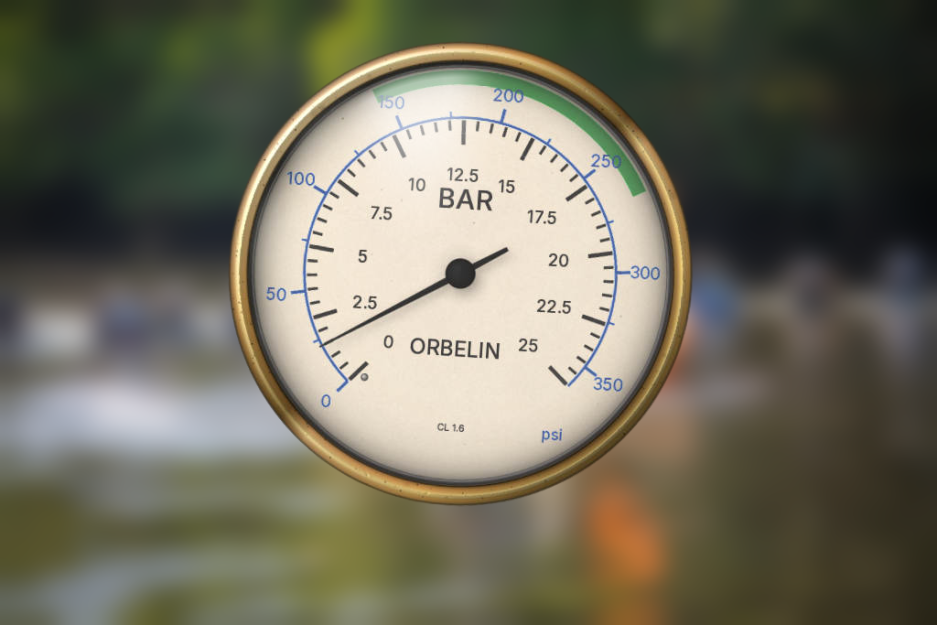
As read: 1.5
